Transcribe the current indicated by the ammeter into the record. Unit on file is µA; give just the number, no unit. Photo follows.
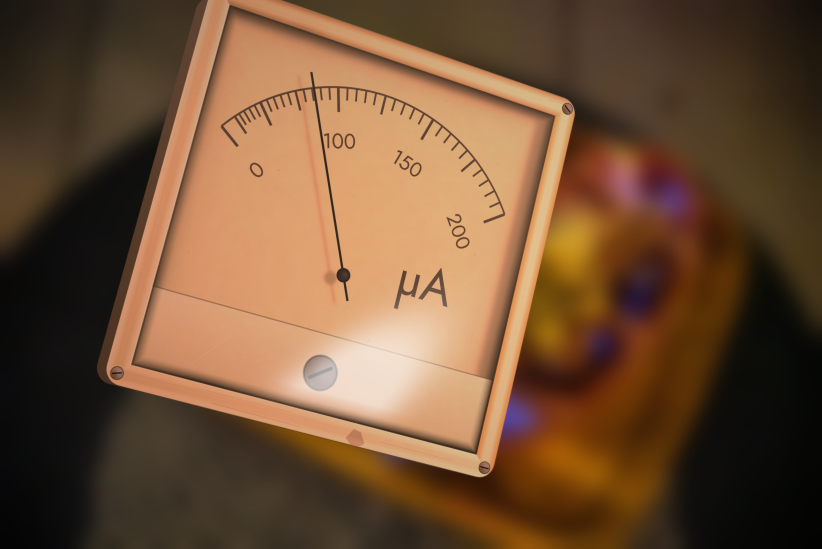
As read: 85
